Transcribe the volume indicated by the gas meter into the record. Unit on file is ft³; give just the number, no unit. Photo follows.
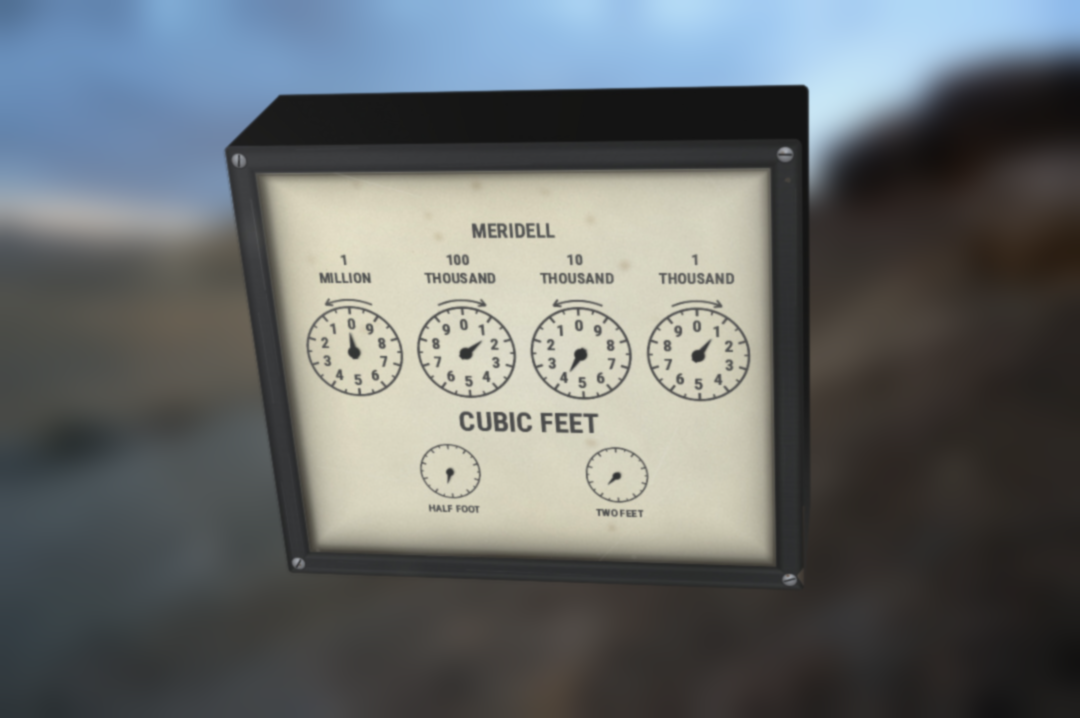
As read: 14100
